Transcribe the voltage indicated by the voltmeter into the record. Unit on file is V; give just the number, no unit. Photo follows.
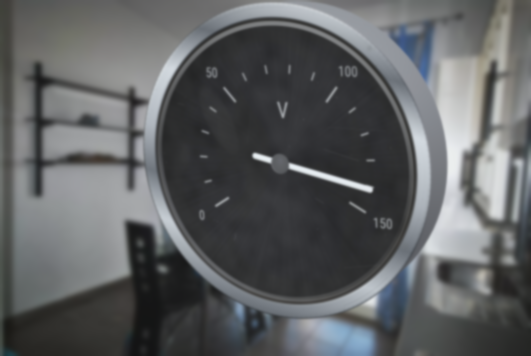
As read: 140
